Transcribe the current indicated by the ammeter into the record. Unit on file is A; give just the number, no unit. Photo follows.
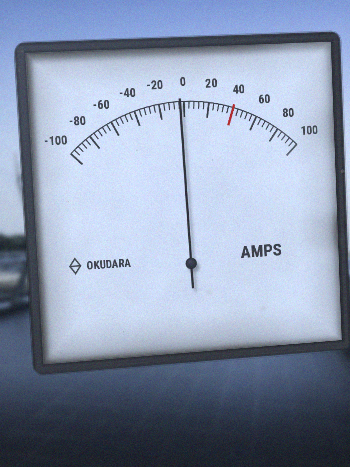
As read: -4
